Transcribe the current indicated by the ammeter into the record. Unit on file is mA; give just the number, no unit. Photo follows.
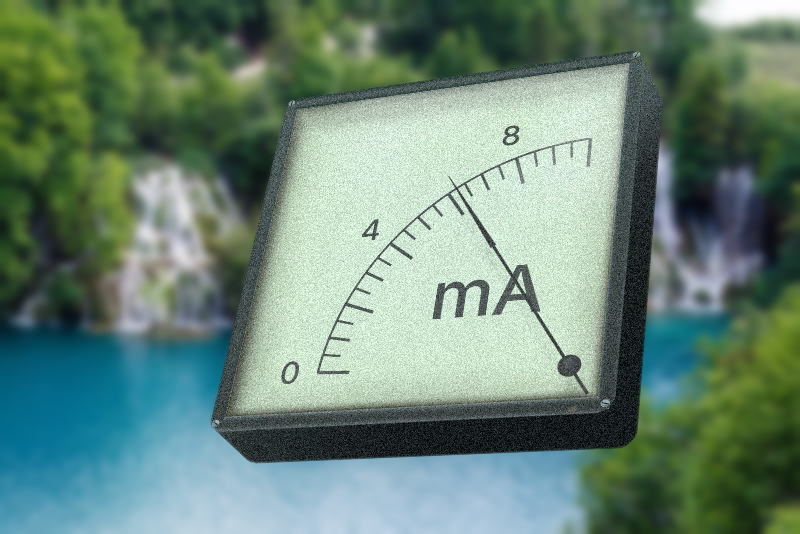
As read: 6.25
